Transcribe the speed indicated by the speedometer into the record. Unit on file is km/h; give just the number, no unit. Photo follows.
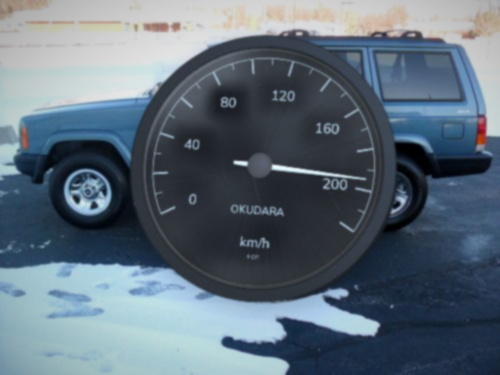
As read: 195
